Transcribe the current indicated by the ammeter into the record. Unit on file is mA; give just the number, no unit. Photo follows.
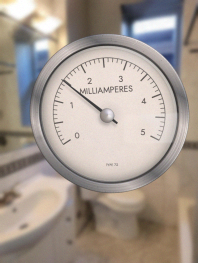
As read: 1.5
